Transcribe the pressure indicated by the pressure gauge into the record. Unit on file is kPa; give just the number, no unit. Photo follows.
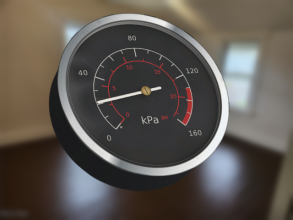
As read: 20
